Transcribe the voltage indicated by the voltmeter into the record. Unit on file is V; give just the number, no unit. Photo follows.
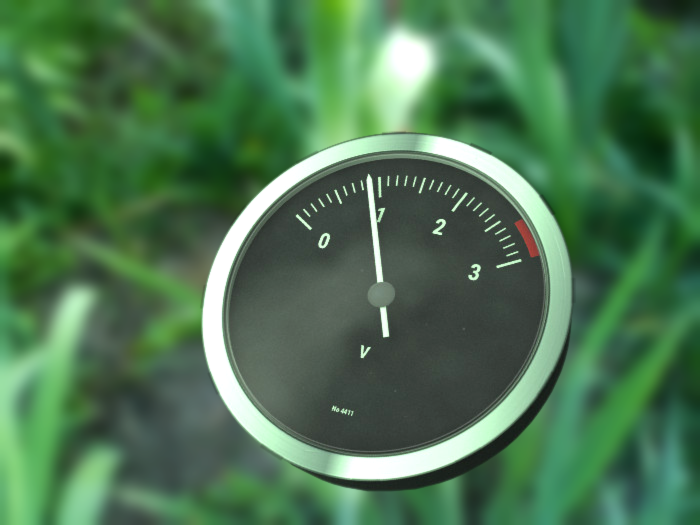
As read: 0.9
